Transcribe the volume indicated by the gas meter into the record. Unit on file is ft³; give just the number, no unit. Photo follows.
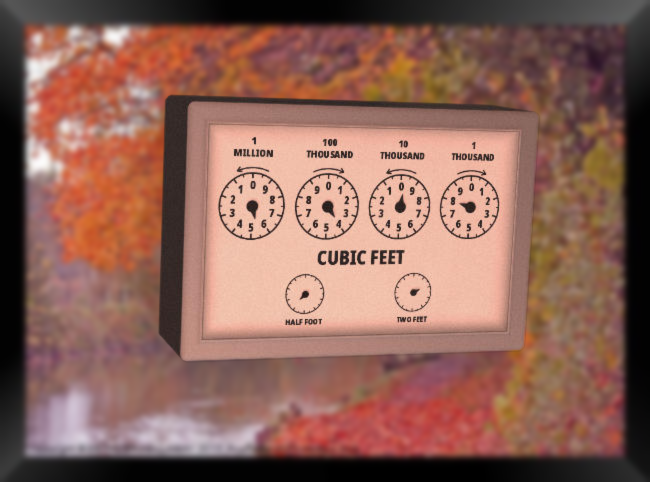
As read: 539800
